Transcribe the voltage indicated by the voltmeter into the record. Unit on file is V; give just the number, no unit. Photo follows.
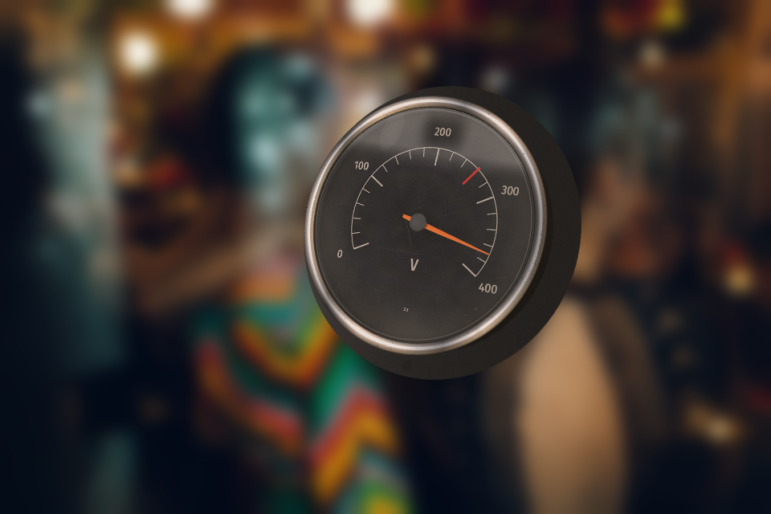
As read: 370
